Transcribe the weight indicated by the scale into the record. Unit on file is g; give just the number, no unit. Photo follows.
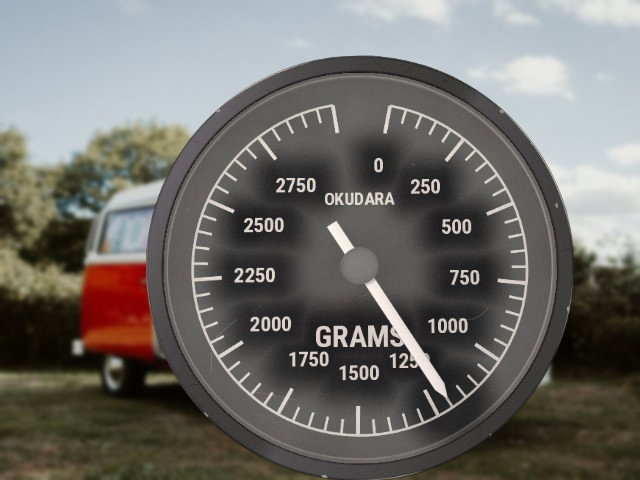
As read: 1200
